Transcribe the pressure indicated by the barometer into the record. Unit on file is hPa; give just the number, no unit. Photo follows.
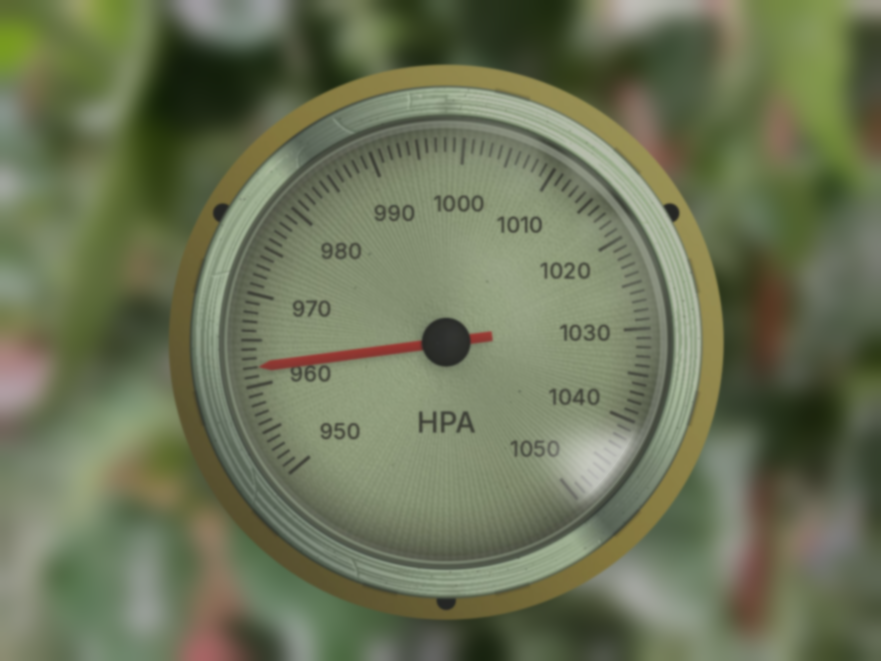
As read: 962
